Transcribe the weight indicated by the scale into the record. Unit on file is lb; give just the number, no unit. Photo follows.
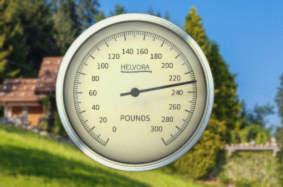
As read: 230
